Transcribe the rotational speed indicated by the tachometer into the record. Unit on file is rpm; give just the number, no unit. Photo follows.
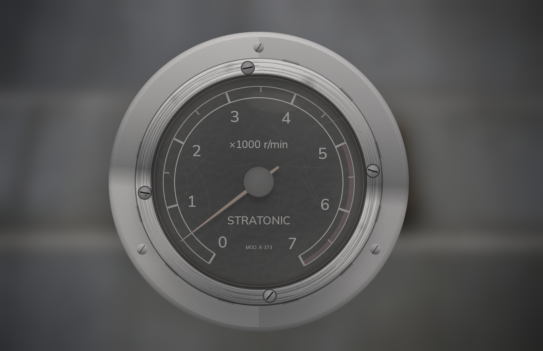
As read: 500
